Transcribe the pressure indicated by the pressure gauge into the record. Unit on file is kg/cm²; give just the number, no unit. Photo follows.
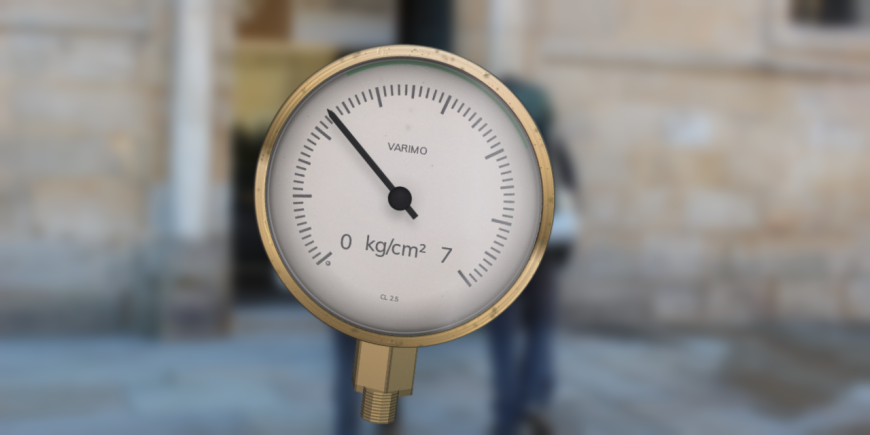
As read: 2.3
